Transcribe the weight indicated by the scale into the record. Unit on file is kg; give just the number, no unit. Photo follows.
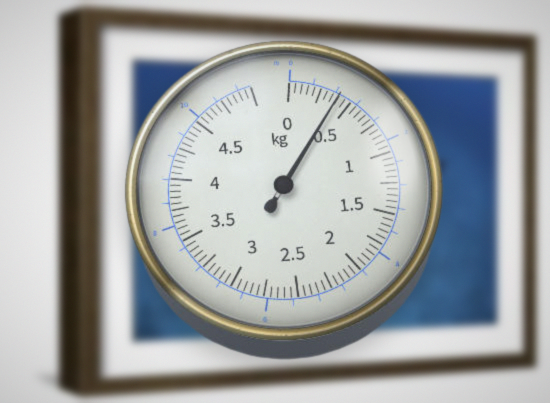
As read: 0.4
